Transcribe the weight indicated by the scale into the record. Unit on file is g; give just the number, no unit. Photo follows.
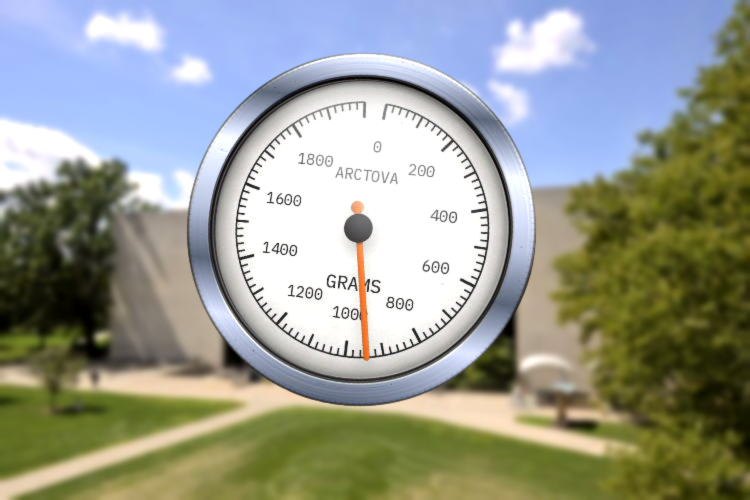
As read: 940
